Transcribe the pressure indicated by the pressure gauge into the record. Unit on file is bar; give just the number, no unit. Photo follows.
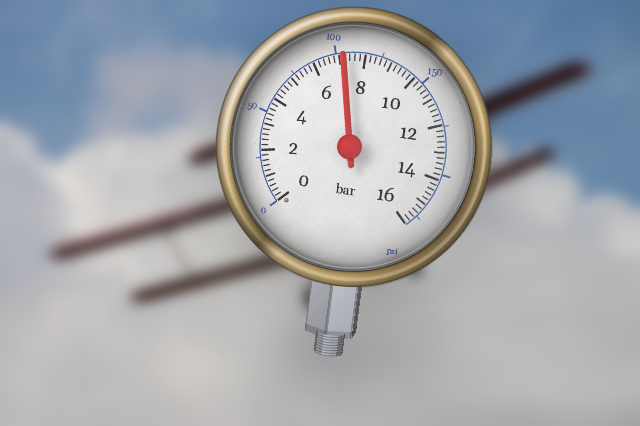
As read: 7.2
